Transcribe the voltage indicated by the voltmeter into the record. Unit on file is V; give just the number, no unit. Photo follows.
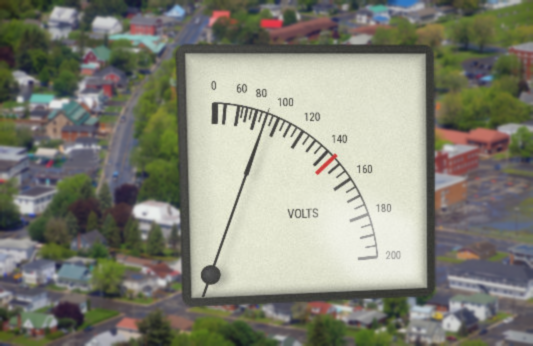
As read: 90
